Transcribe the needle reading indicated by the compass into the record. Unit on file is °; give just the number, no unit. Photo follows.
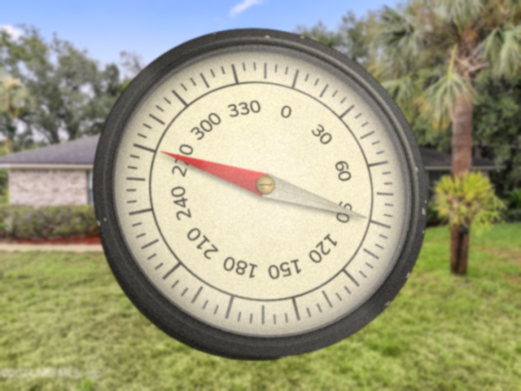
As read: 270
